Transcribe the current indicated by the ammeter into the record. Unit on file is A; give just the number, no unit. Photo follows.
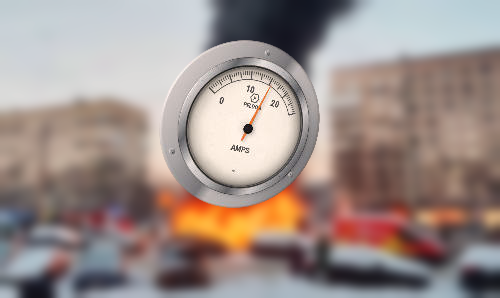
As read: 15
